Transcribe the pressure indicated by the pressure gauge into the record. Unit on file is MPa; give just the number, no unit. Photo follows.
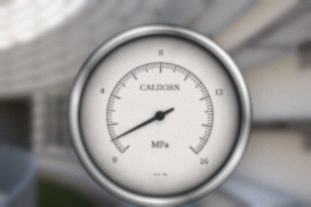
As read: 1
